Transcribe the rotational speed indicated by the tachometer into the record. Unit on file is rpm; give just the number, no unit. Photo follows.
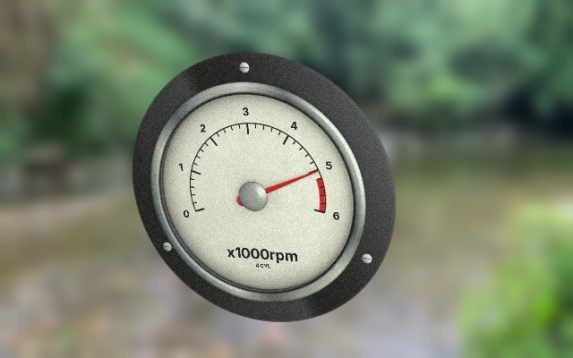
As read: 5000
